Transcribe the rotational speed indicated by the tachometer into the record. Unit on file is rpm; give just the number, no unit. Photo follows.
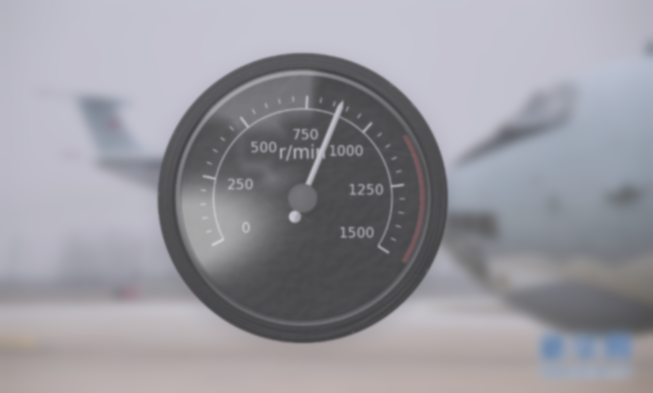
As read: 875
